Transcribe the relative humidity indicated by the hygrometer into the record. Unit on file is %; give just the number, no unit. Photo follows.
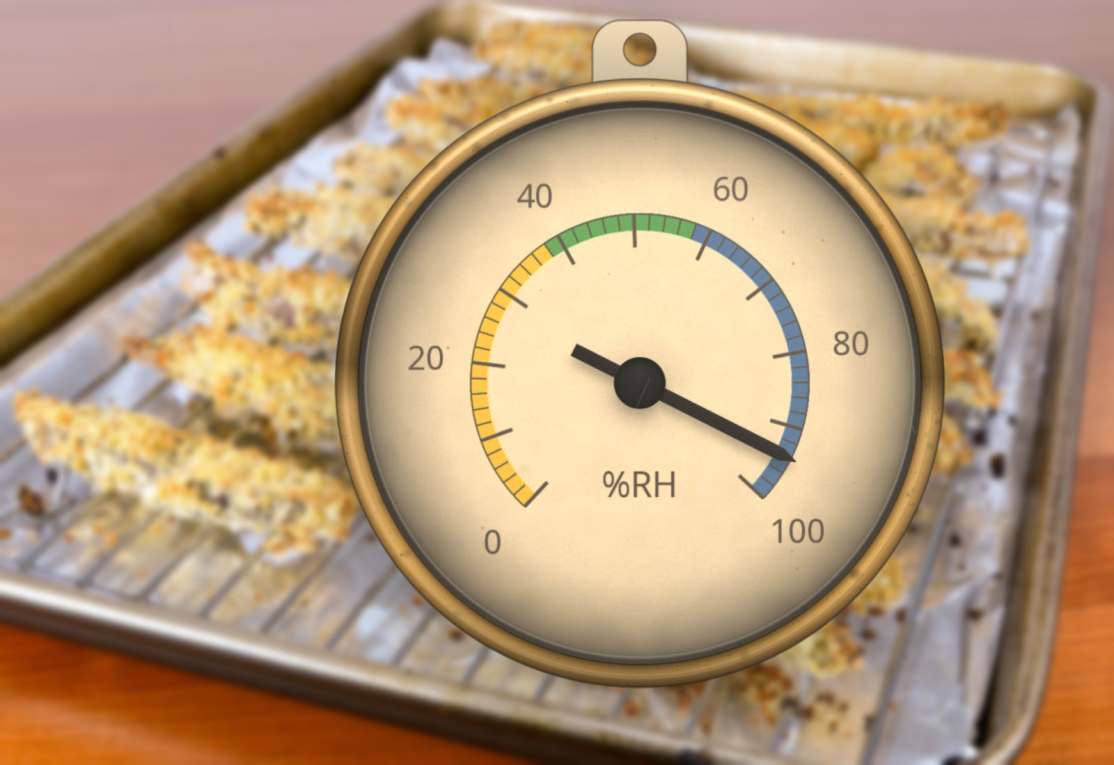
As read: 94
